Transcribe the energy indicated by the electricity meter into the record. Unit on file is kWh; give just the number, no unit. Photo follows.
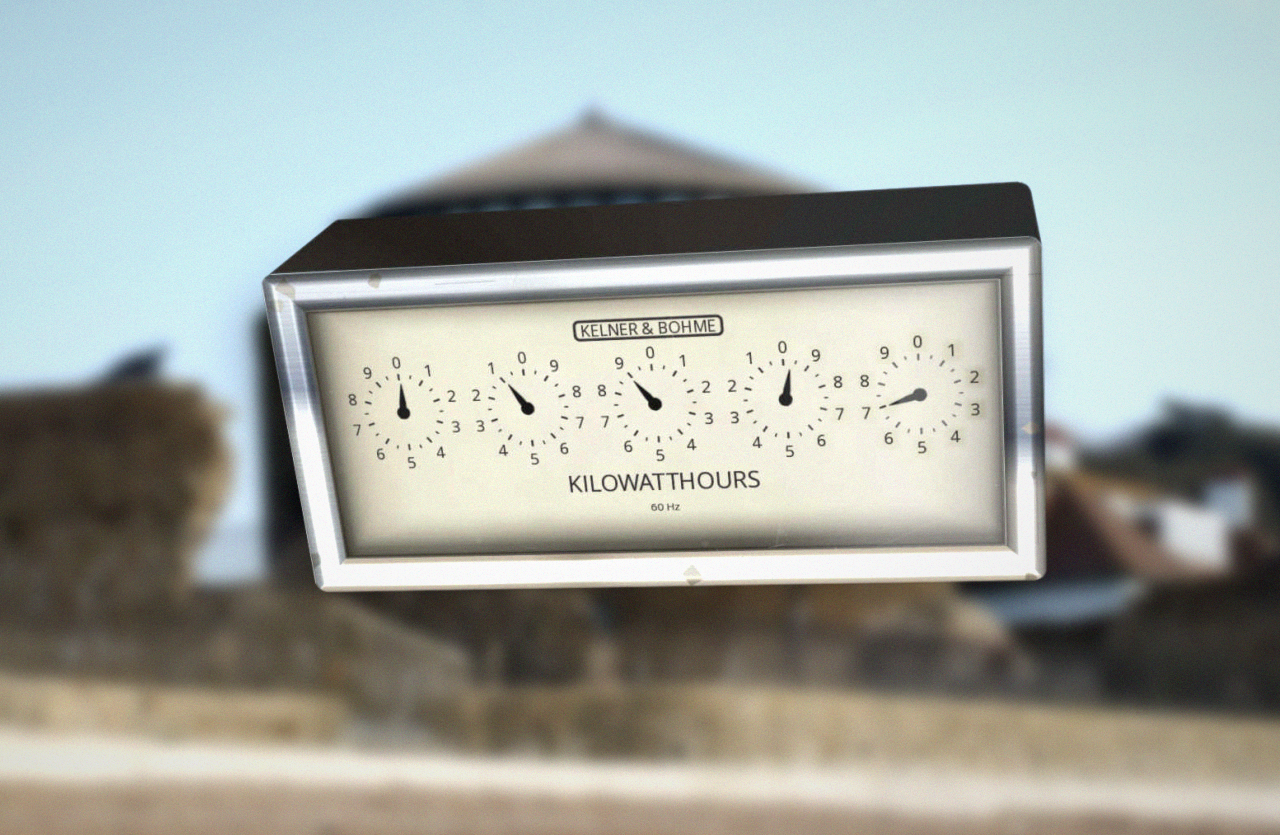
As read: 897
